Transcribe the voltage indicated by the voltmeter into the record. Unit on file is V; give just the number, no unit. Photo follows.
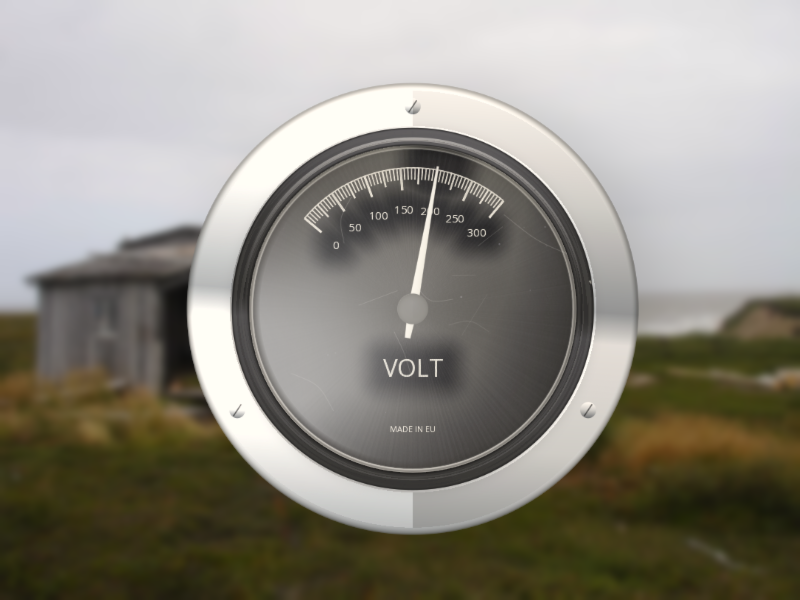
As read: 200
